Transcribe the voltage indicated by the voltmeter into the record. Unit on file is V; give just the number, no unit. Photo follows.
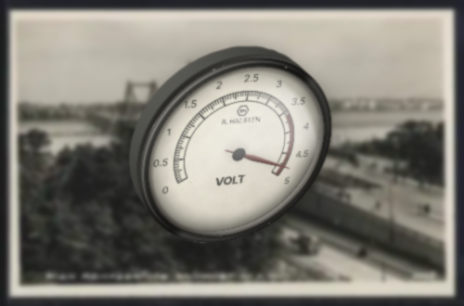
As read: 4.75
